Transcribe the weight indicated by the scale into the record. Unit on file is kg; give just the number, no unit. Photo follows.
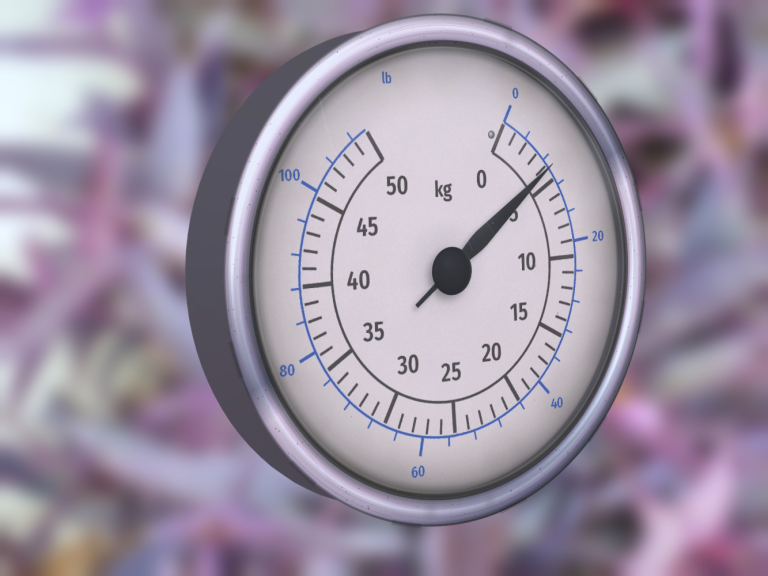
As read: 4
